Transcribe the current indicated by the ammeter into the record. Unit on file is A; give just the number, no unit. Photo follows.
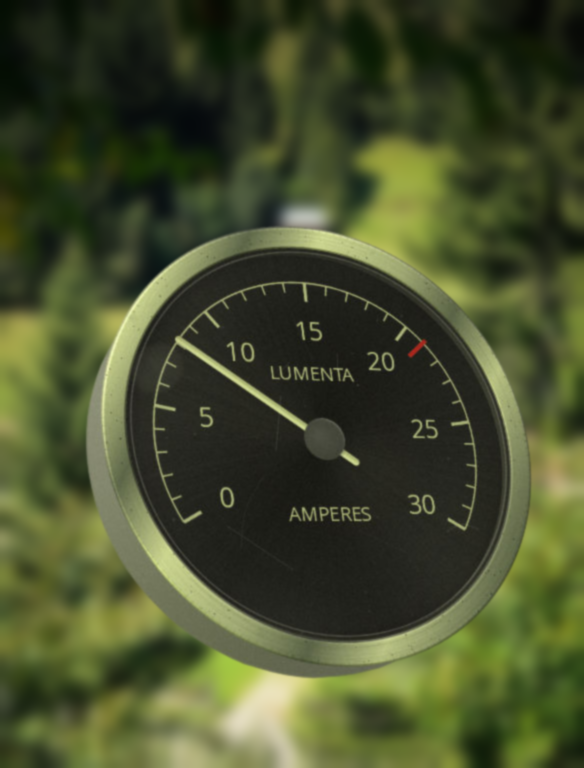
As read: 8
